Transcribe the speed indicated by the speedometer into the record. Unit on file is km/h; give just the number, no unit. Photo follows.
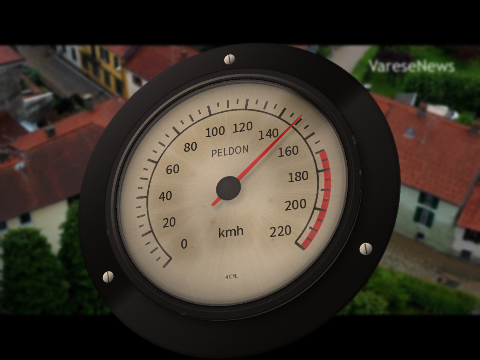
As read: 150
